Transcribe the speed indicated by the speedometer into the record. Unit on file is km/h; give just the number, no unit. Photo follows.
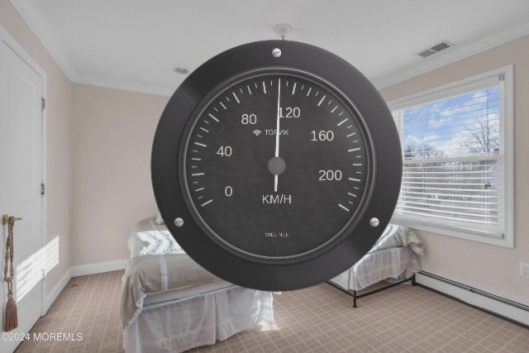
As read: 110
